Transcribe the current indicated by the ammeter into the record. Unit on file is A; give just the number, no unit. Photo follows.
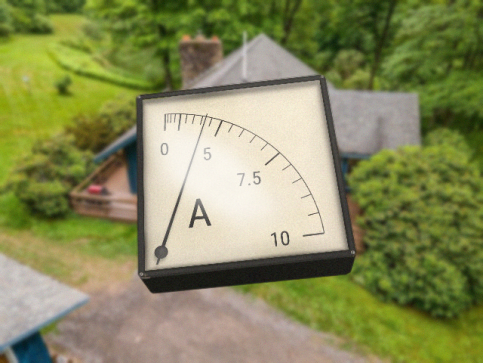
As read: 4.25
